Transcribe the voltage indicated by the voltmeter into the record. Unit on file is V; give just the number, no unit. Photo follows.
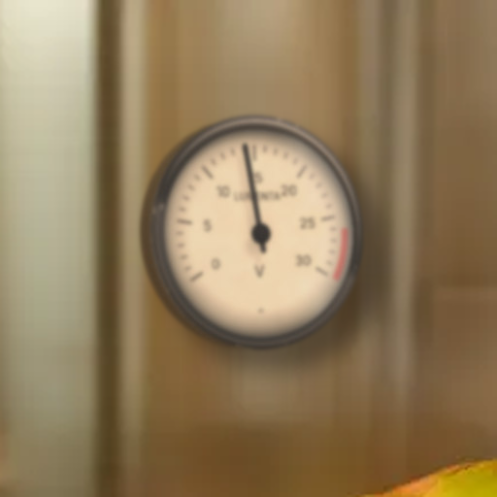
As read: 14
